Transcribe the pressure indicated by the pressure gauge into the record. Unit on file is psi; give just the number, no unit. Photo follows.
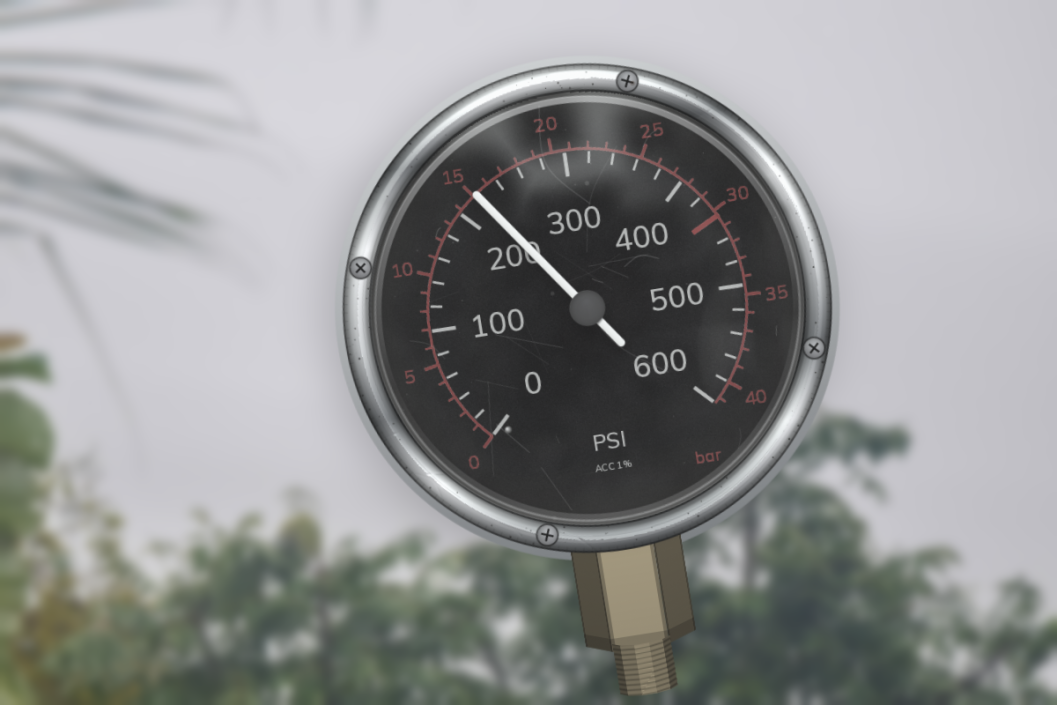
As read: 220
